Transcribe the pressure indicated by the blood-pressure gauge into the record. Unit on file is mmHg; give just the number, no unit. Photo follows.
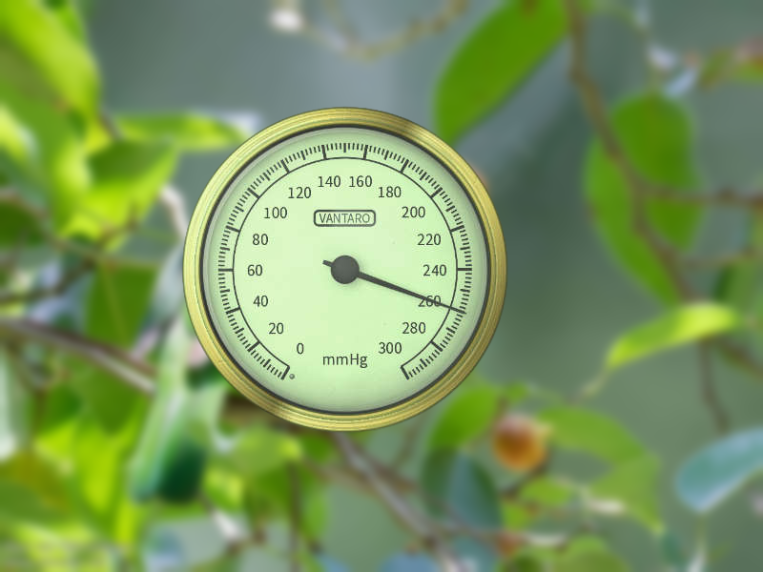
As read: 260
